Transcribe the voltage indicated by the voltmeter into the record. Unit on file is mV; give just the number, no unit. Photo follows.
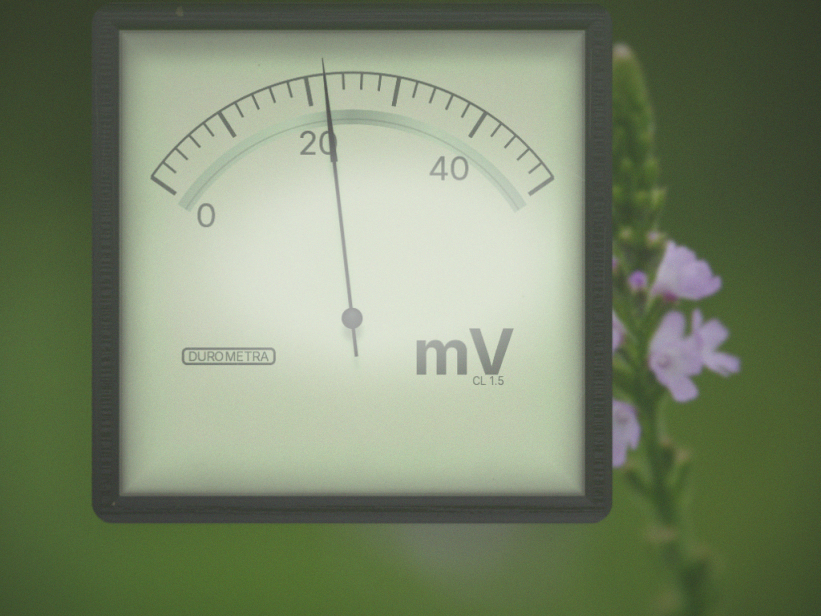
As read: 22
